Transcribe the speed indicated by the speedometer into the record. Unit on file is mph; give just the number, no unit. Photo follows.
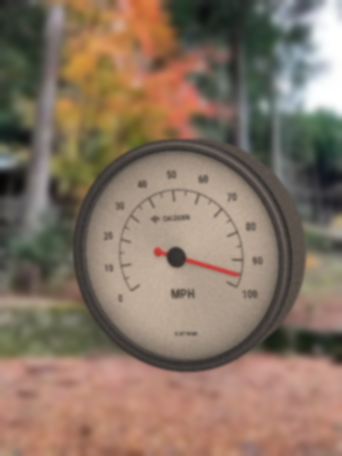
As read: 95
